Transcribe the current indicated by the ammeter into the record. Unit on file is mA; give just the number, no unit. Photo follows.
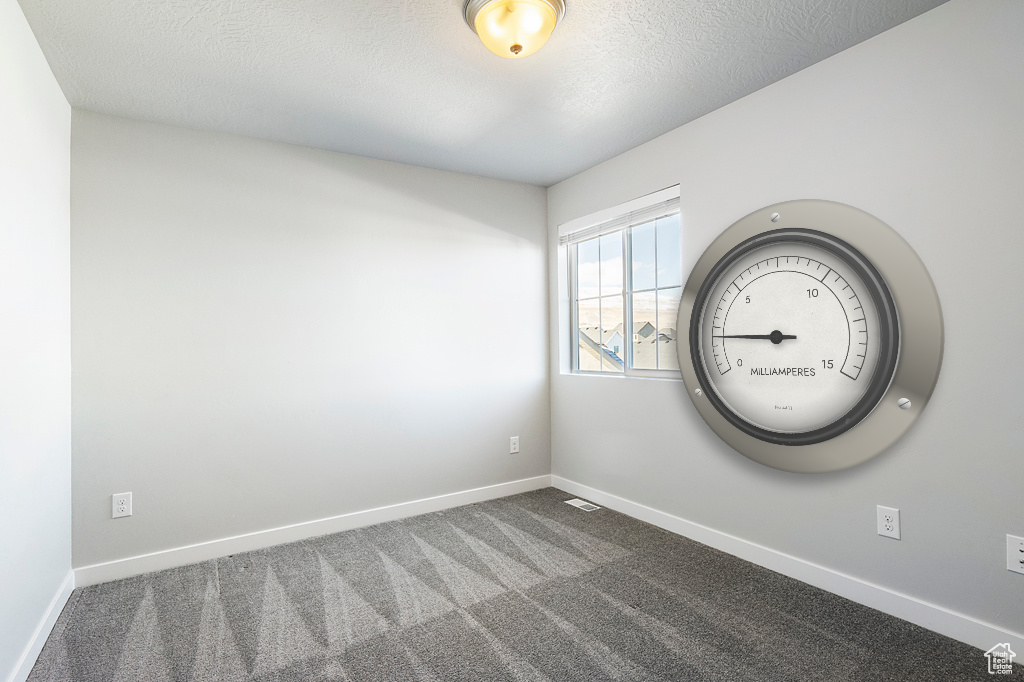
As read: 2
